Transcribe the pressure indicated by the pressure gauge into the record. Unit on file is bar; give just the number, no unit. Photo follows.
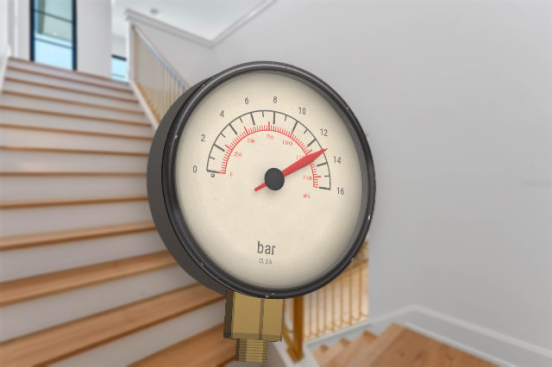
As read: 13
